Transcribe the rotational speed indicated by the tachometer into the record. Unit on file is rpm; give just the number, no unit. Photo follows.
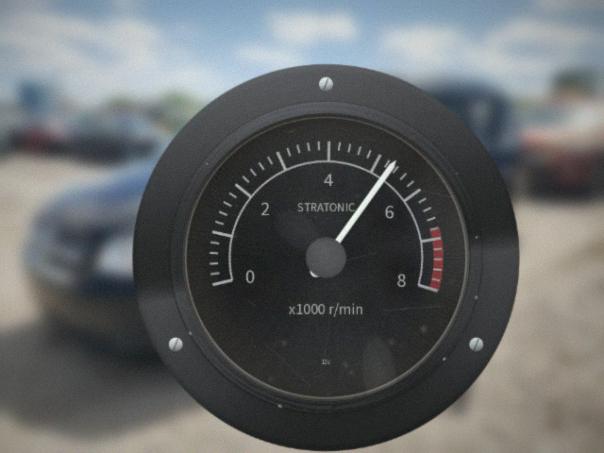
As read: 5300
